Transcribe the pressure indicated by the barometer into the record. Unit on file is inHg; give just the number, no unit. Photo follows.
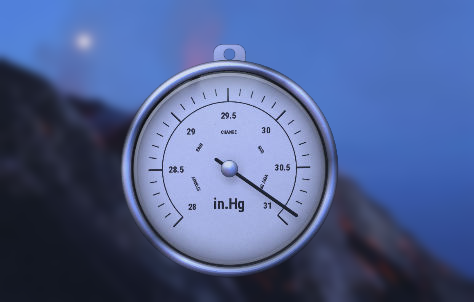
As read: 30.9
